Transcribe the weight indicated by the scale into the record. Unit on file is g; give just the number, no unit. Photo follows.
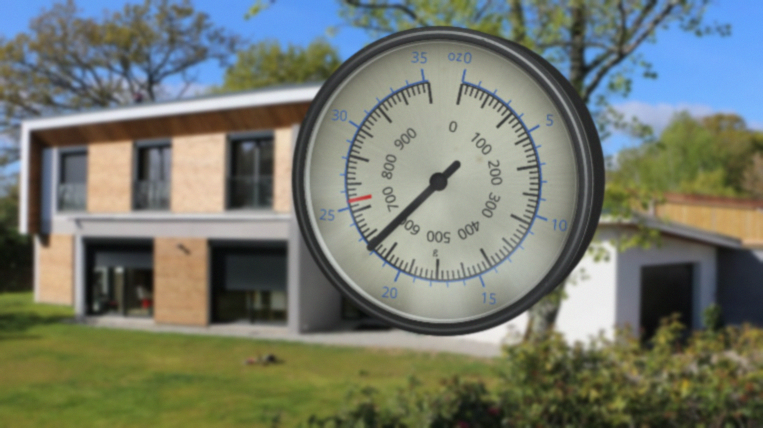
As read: 630
